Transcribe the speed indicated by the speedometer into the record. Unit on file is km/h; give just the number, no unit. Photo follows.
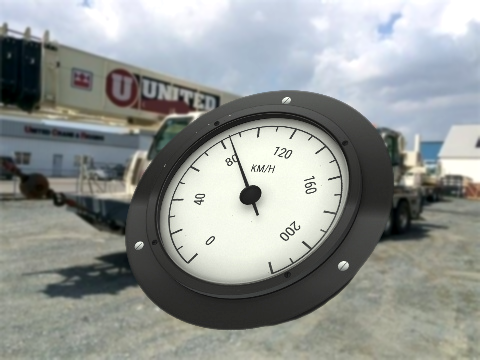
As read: 85
